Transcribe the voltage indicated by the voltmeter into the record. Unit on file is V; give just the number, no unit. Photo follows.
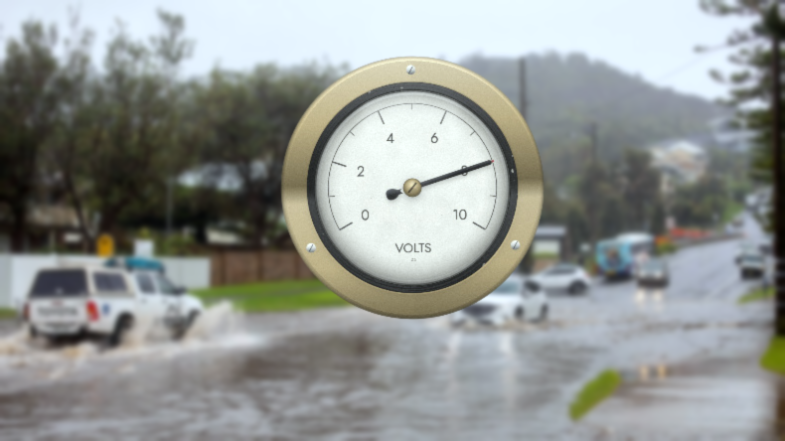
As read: 8
